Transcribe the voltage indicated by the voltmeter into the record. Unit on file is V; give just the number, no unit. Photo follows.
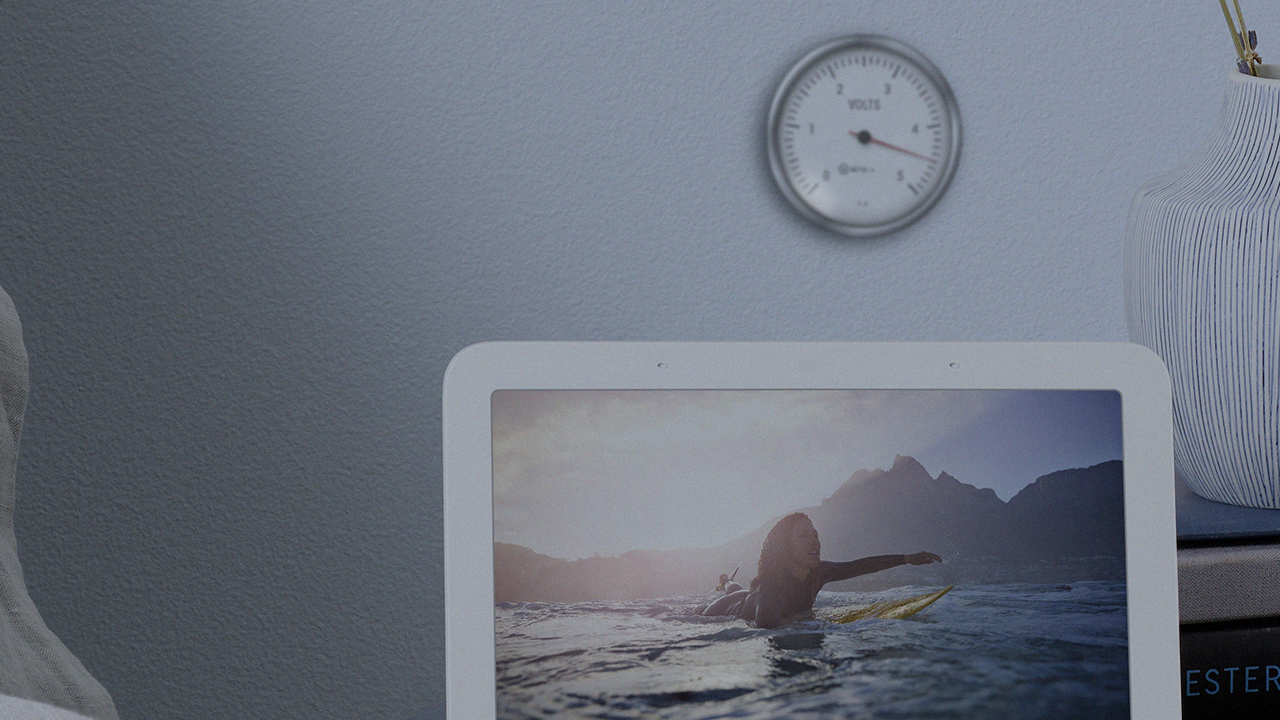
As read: 4.5
